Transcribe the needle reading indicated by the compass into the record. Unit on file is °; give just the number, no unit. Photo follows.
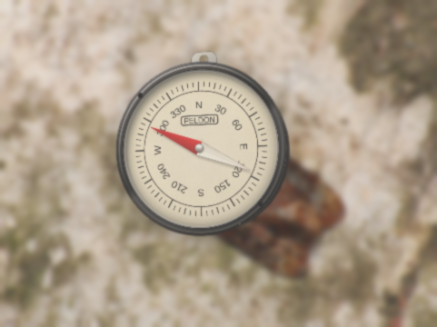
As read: 295
